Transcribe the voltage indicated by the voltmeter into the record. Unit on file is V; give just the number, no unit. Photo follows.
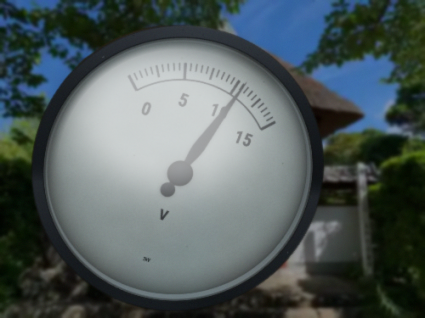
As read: 10.5
